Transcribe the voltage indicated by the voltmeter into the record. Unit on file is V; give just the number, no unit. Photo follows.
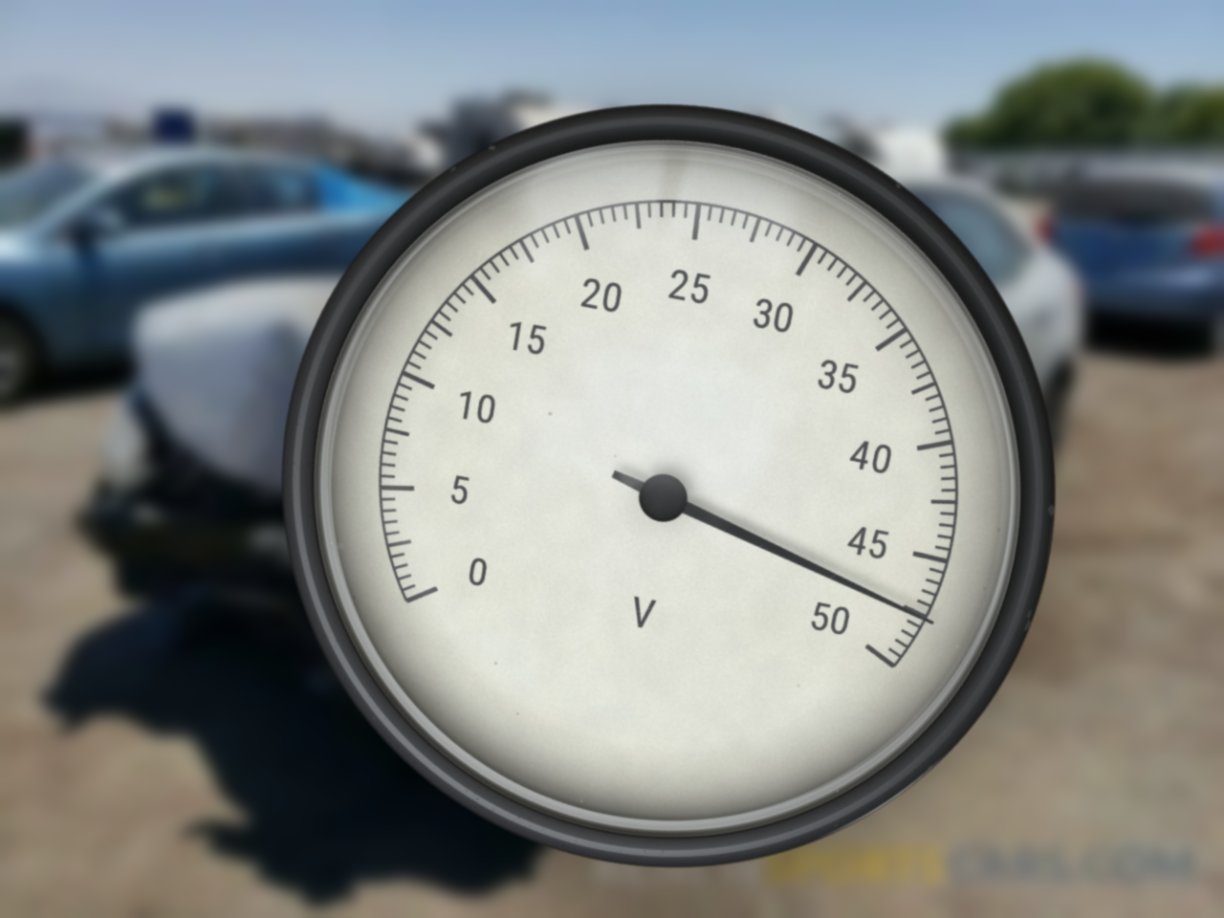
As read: 47.5
